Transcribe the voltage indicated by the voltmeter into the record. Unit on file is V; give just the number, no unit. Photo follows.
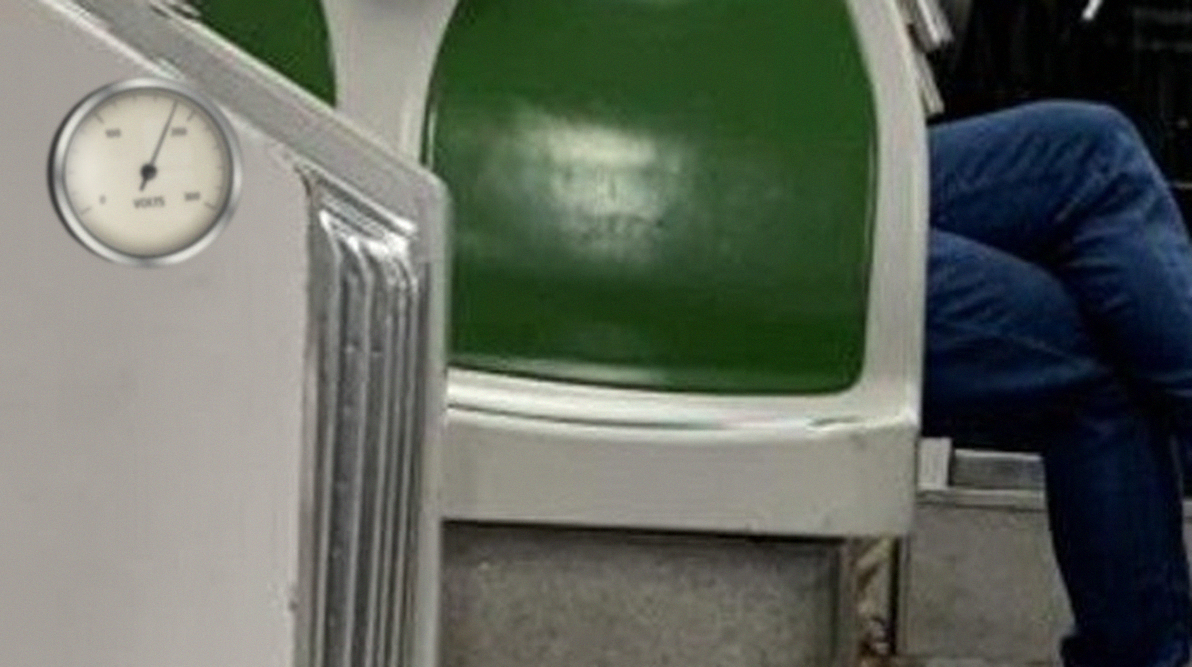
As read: 180
